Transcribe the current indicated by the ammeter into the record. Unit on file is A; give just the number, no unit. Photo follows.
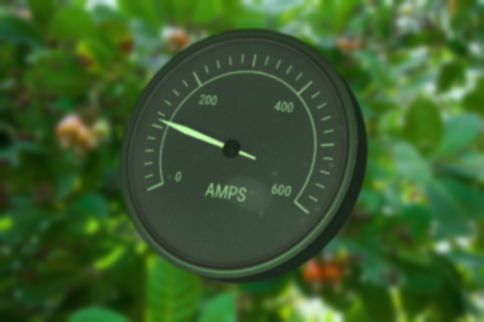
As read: 110
